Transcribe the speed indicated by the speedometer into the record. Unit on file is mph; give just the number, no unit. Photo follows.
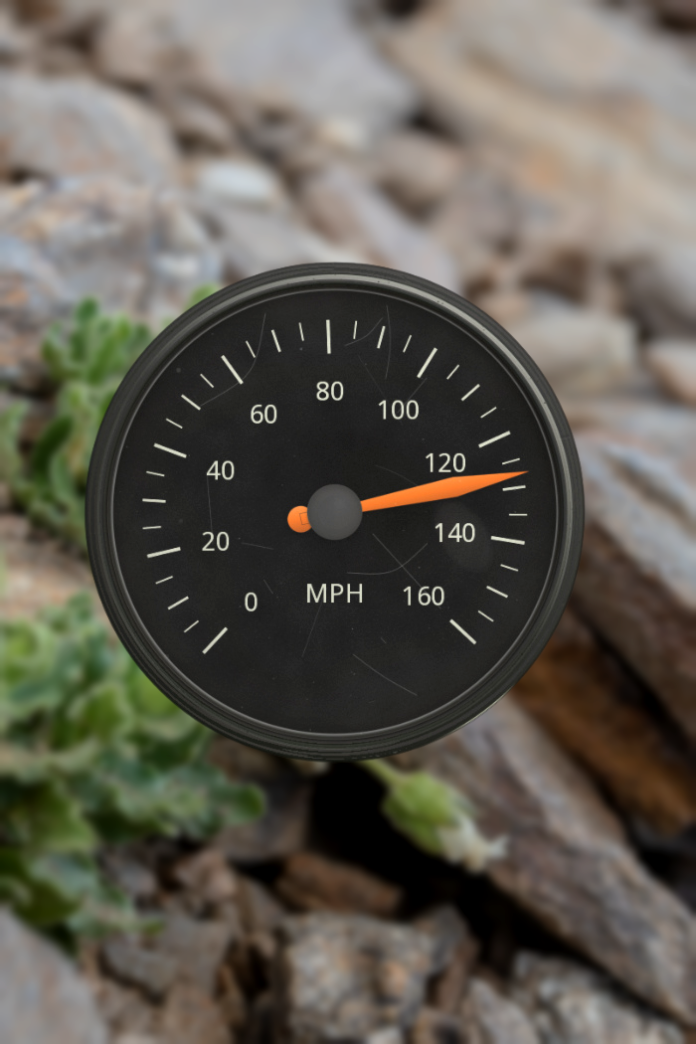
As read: 127.5
